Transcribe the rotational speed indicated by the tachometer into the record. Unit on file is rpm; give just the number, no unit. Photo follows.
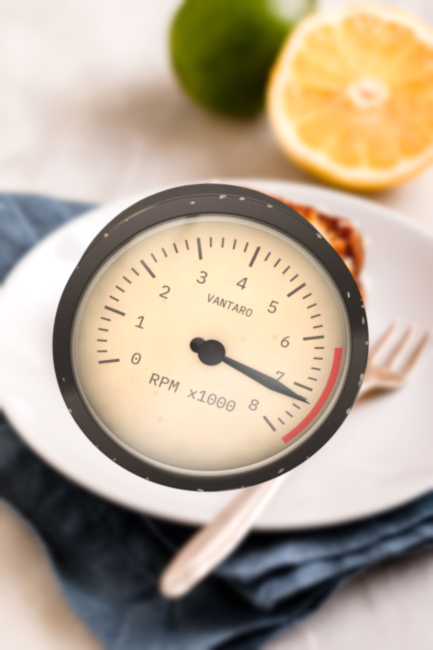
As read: 7200
